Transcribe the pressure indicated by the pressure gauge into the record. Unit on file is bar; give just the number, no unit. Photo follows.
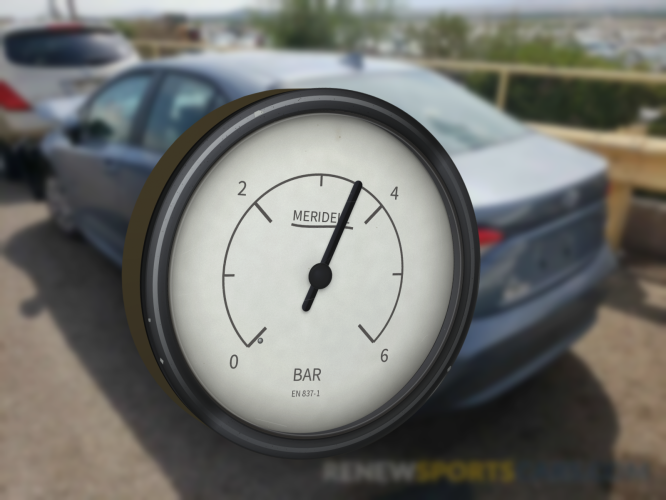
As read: 3.5
